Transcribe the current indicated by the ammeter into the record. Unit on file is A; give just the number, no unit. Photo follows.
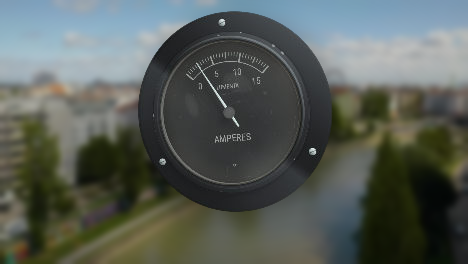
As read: 2.5
